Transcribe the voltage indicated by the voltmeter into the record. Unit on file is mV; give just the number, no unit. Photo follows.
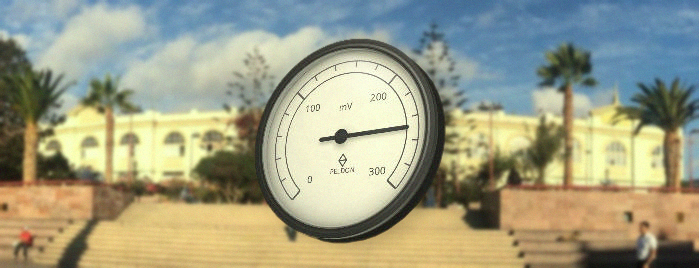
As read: 250
